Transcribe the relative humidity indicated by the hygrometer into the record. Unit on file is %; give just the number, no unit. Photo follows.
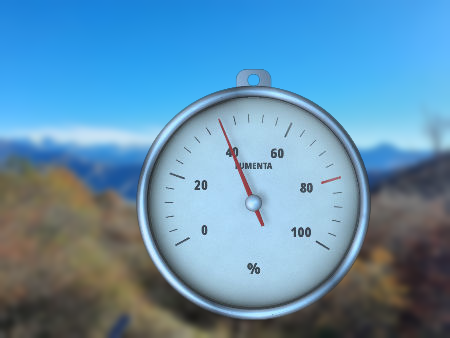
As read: 40
